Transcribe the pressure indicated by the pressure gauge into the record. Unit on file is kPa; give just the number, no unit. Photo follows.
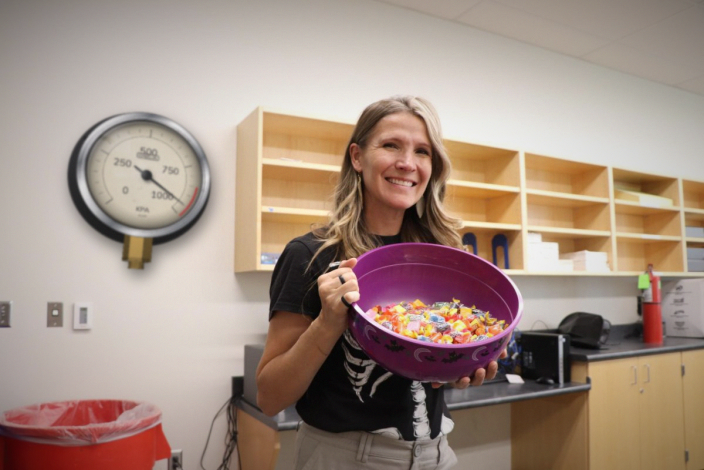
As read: 950
